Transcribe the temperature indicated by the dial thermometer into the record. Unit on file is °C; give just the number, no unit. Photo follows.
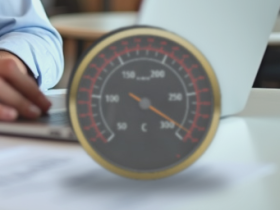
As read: 290
